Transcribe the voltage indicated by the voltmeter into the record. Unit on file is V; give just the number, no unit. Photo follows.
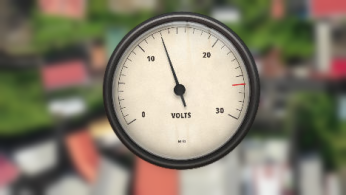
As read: 13
